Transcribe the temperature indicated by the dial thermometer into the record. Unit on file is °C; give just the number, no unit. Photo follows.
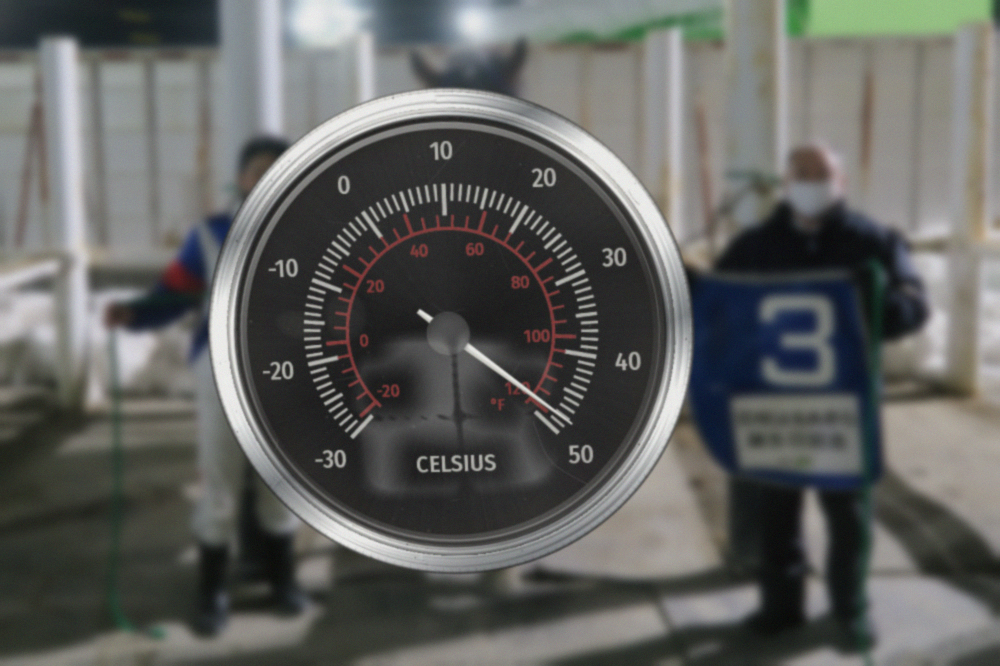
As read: 48
